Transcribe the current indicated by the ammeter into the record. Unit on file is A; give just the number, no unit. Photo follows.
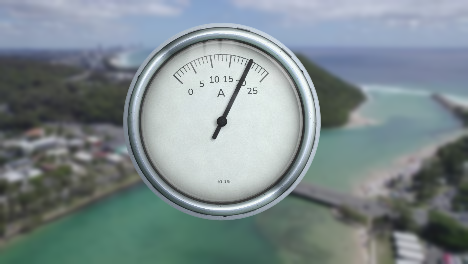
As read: 20
